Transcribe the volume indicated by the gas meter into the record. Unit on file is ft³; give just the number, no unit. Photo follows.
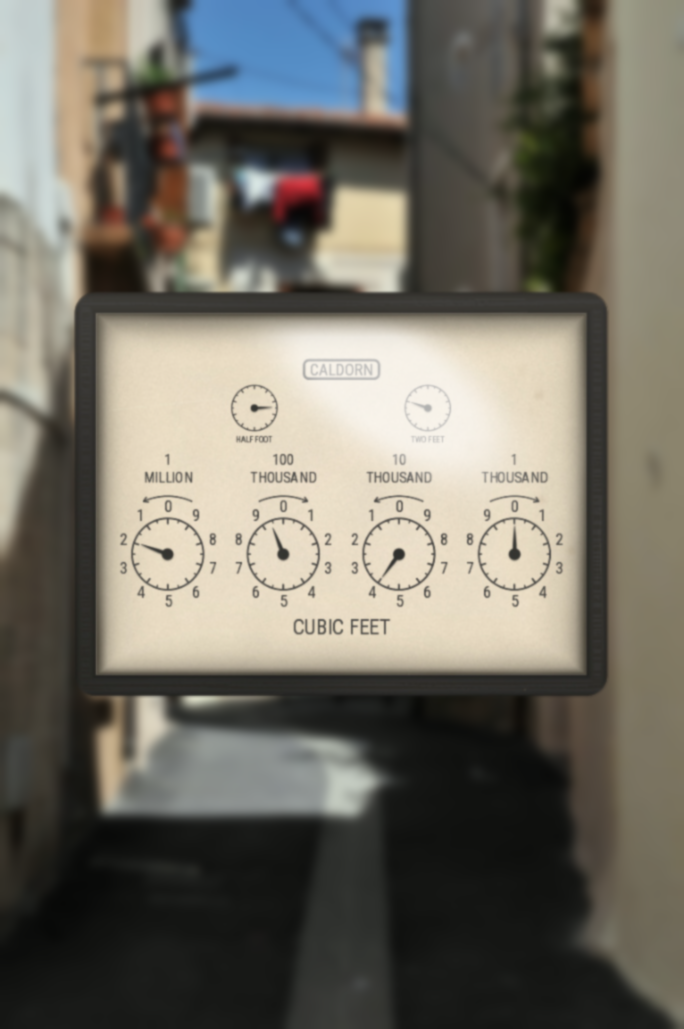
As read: 194000
